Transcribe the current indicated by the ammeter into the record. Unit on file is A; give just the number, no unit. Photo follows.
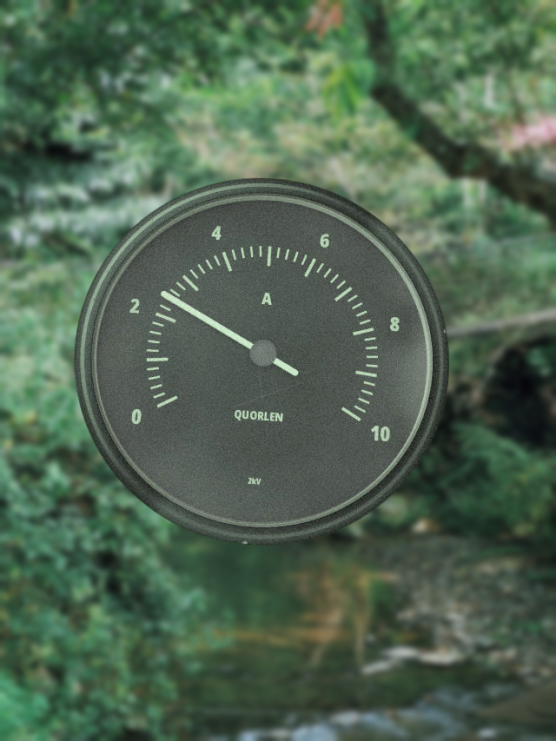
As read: 2.4
